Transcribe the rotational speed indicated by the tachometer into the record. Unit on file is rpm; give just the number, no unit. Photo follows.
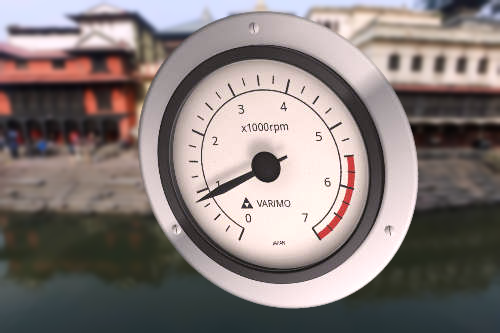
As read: 875
